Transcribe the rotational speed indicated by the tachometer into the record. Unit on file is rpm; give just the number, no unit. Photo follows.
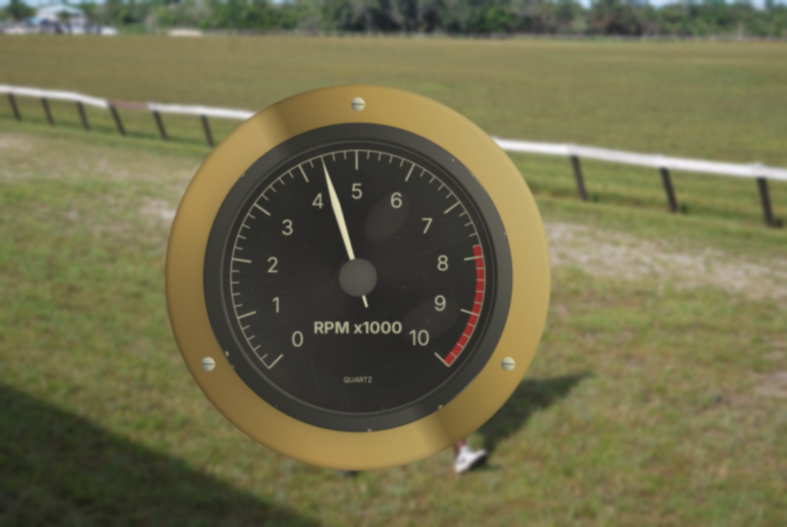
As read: 4400
